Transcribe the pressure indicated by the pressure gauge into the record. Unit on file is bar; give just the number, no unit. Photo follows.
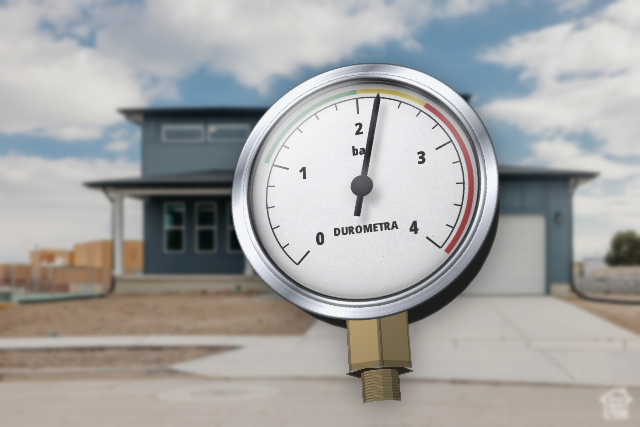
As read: 2.2
